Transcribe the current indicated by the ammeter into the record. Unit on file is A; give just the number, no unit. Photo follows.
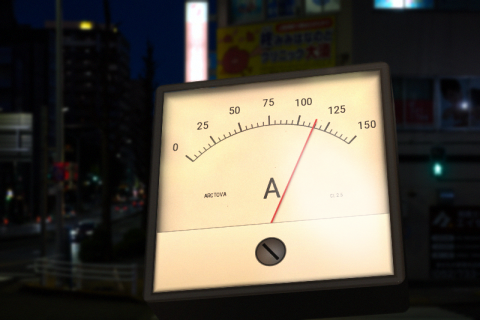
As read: 115
